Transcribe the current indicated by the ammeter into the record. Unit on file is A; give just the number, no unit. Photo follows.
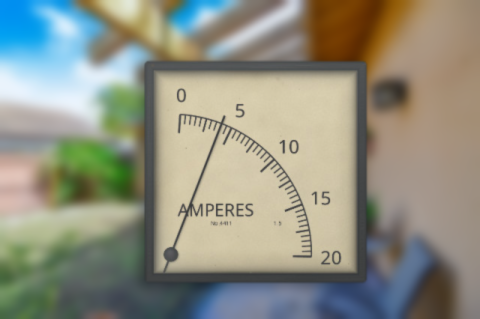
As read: 4
